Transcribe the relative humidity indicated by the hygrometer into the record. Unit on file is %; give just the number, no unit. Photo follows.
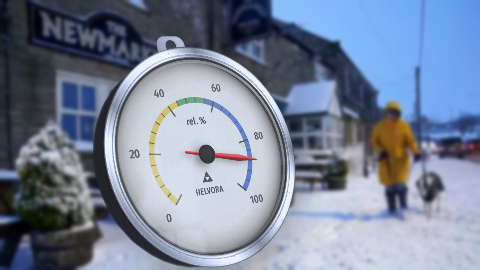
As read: 88
